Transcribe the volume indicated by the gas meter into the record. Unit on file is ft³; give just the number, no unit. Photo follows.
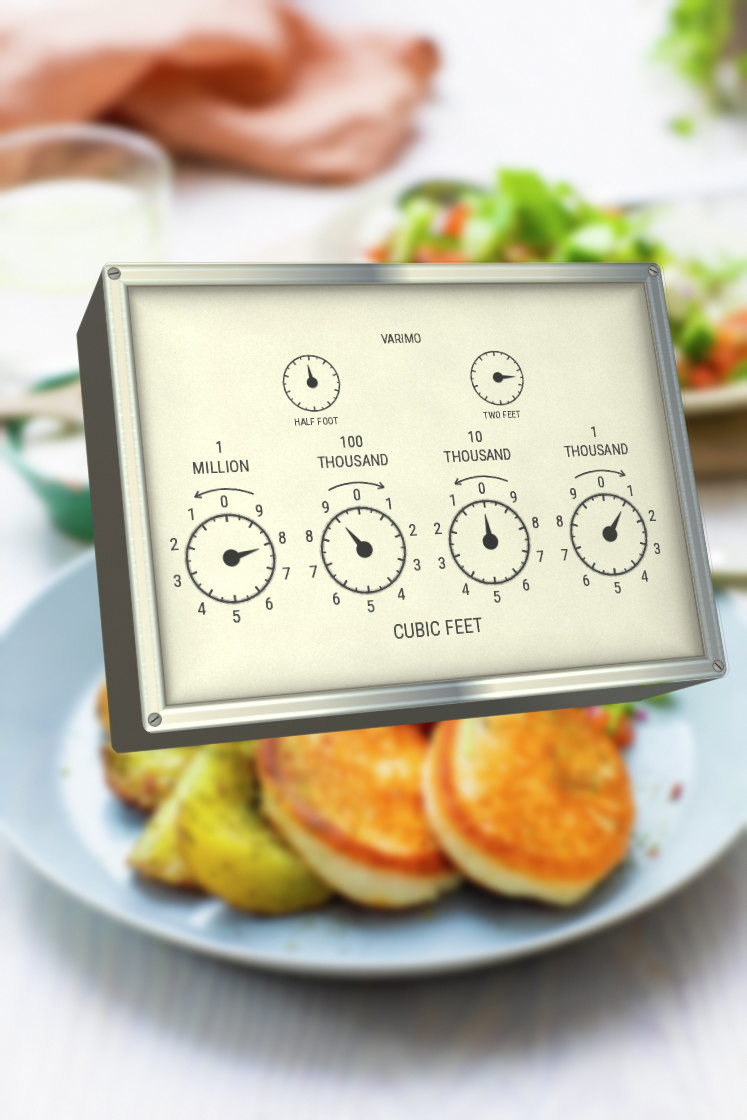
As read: 790100
